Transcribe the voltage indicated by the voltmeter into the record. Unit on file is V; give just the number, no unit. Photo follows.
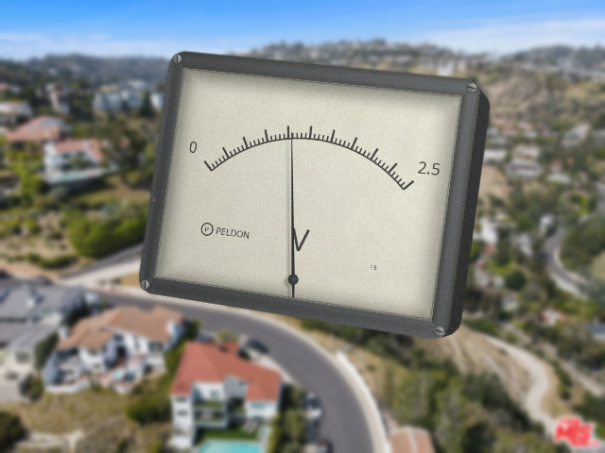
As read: 1.05
